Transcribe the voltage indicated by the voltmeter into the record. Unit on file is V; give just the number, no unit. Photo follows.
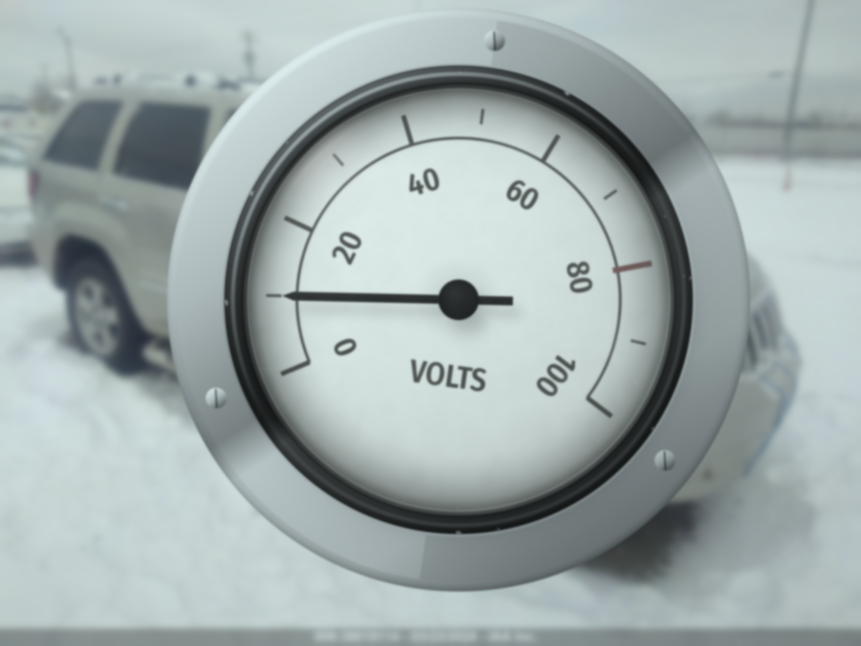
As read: 10
